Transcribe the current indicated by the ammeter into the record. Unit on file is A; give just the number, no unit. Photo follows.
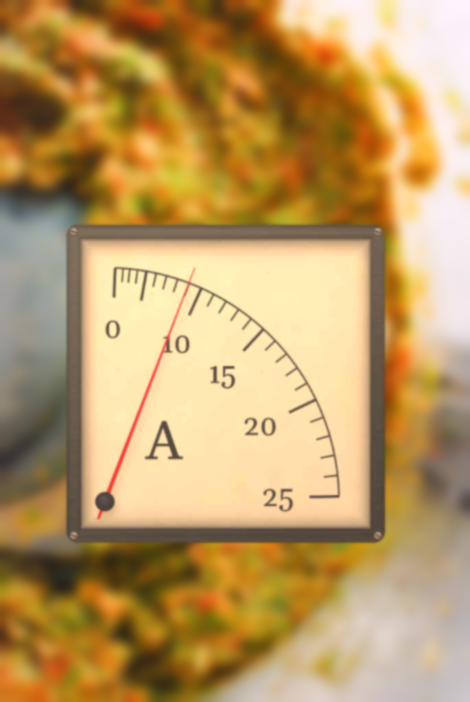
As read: 9
